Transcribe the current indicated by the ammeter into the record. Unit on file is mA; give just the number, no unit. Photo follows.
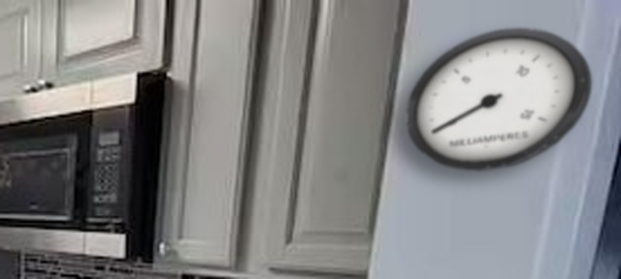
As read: 0
